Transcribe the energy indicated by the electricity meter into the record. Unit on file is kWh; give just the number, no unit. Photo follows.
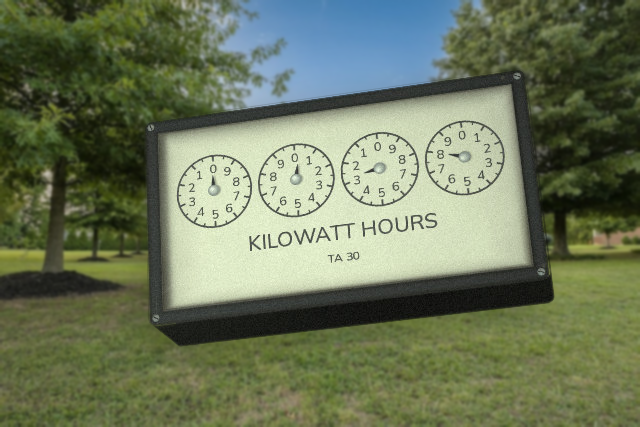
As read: 28
